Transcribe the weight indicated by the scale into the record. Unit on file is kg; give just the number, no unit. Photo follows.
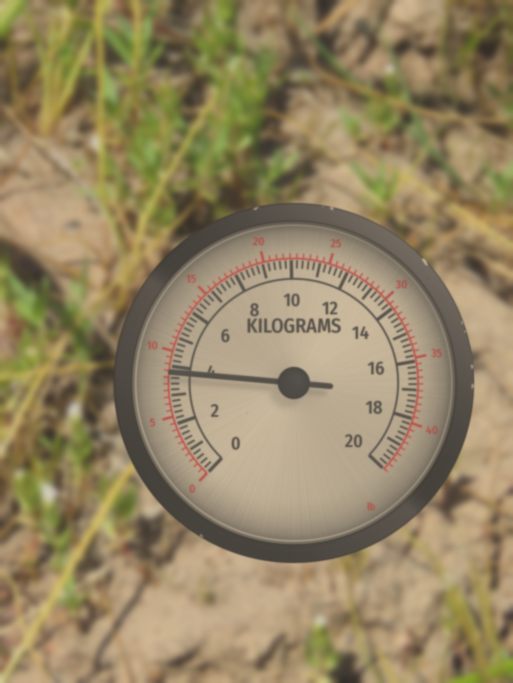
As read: 3.8
